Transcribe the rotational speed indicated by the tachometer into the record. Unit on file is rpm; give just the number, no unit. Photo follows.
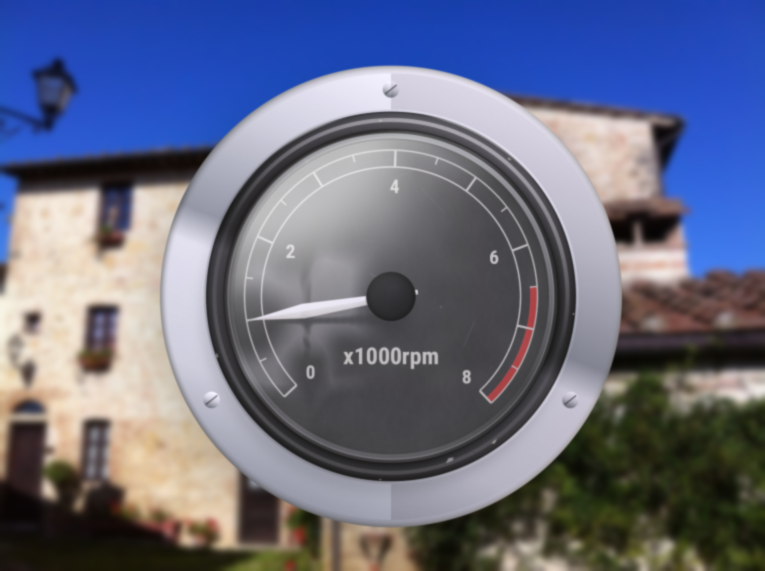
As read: 1000
